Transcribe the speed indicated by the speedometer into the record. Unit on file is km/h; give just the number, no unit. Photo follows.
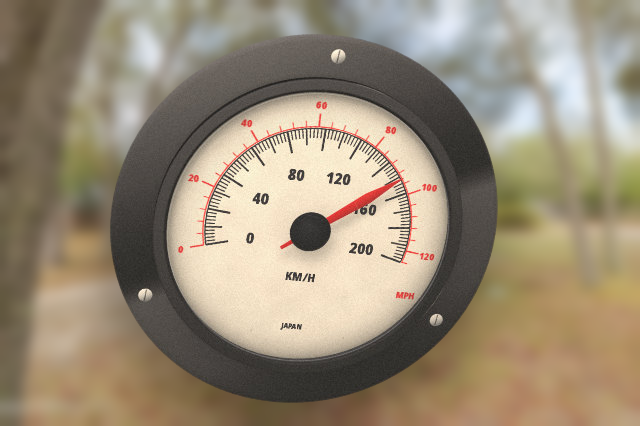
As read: 150
